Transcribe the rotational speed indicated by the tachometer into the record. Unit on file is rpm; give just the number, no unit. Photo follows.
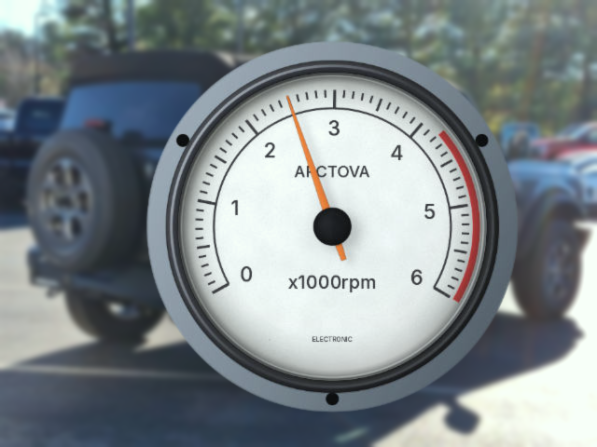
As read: 2500
